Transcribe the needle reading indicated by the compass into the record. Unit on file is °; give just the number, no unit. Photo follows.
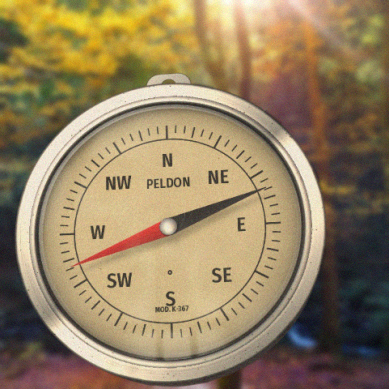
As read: 250
